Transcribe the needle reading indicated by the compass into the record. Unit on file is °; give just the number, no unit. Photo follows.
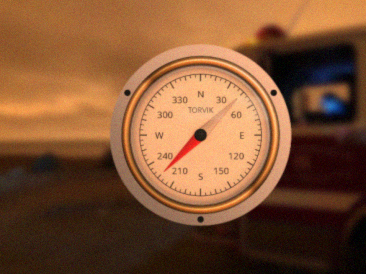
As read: 225
